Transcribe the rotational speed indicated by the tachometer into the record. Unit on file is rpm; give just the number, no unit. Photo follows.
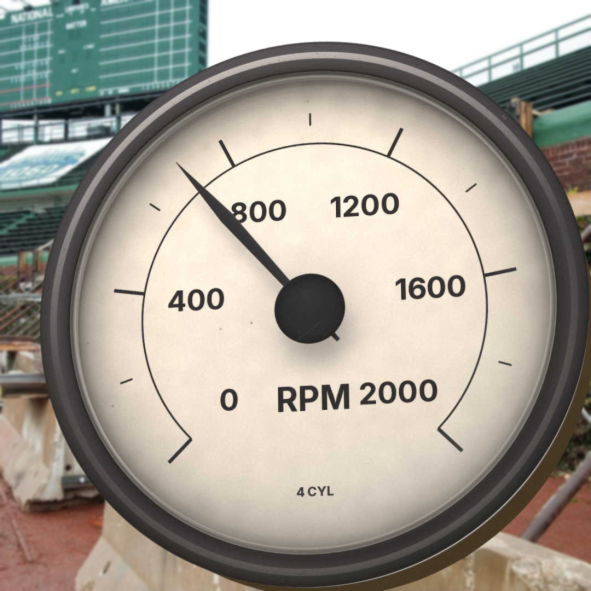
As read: 700
